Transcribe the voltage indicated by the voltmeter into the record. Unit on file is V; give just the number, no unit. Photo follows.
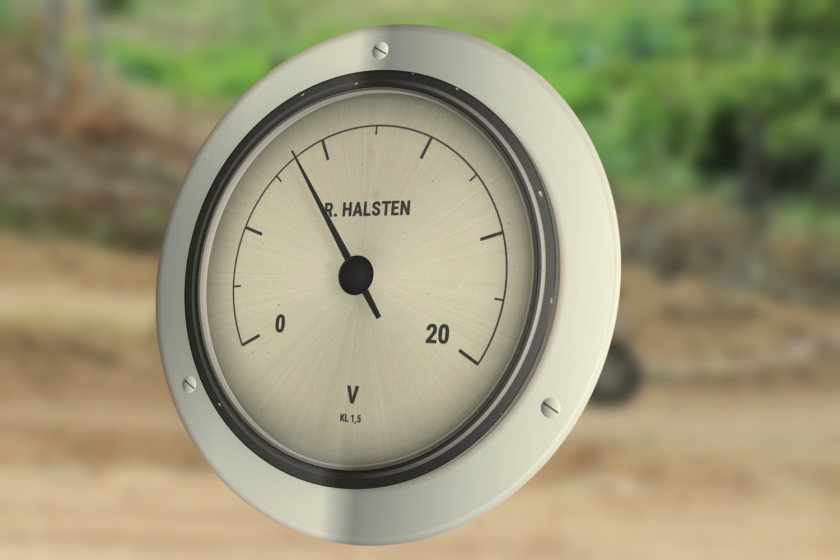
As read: 7
